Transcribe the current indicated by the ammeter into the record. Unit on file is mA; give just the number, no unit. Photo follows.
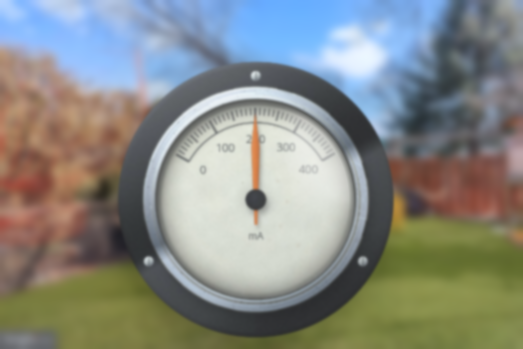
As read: 200
